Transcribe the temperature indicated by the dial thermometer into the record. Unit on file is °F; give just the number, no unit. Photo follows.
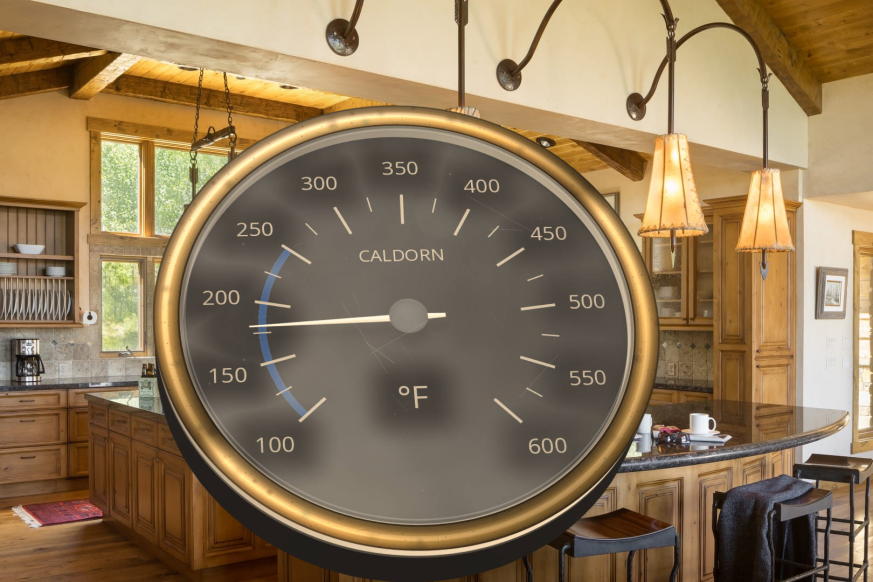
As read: 175
